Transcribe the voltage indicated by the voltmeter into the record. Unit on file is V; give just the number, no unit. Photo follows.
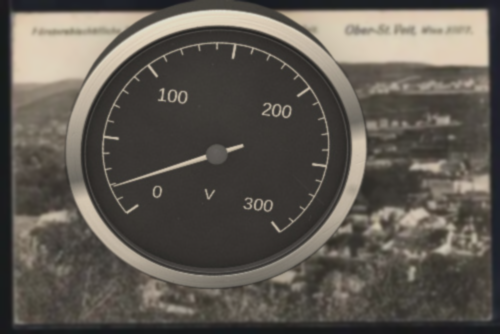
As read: 20
